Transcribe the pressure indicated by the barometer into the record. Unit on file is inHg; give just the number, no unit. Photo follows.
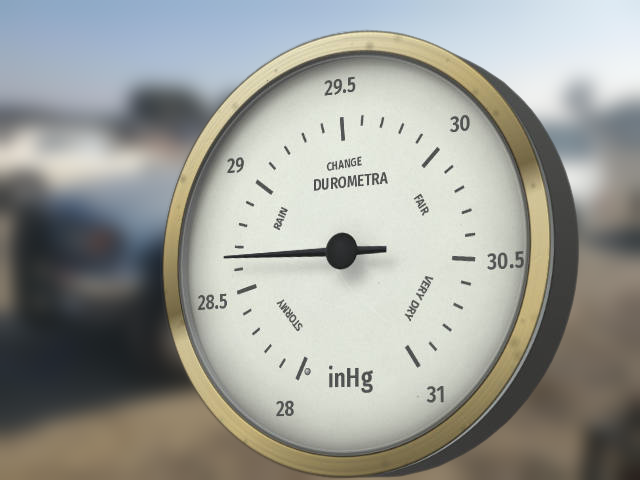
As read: 28.65
